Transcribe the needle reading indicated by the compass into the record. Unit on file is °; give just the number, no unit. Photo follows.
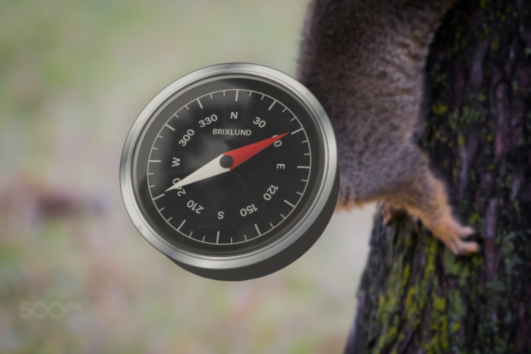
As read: 60
